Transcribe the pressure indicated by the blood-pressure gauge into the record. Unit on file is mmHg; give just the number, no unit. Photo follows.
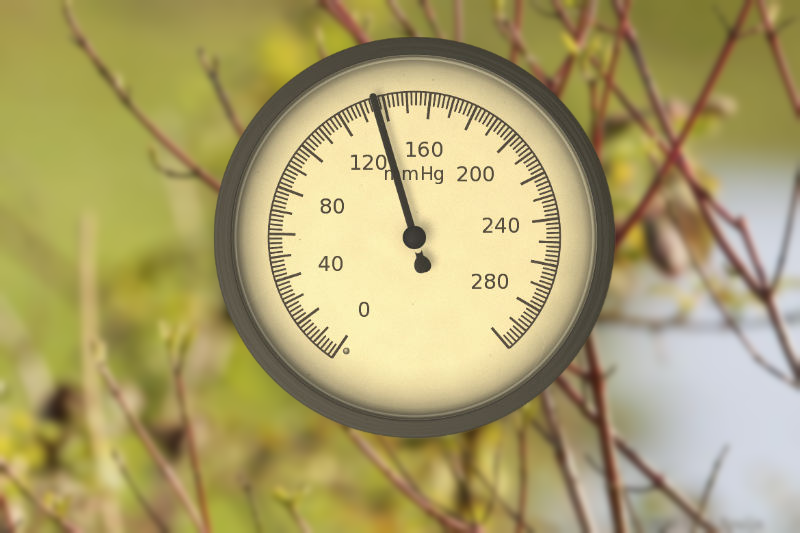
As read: 136
